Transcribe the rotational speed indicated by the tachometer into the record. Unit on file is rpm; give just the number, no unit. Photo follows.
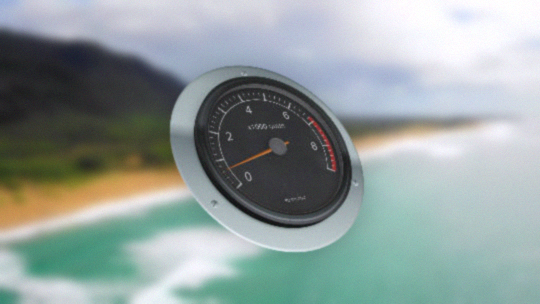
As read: 600
